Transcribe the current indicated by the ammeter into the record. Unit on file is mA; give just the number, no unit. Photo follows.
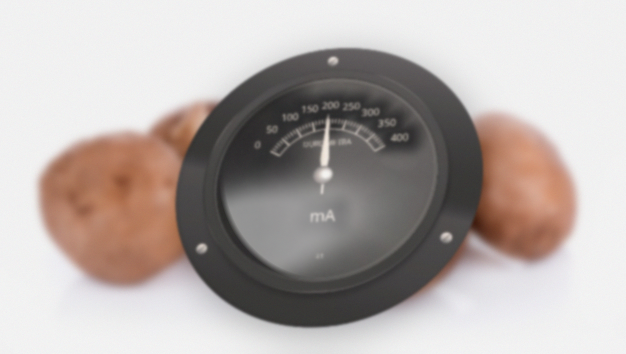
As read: 200
